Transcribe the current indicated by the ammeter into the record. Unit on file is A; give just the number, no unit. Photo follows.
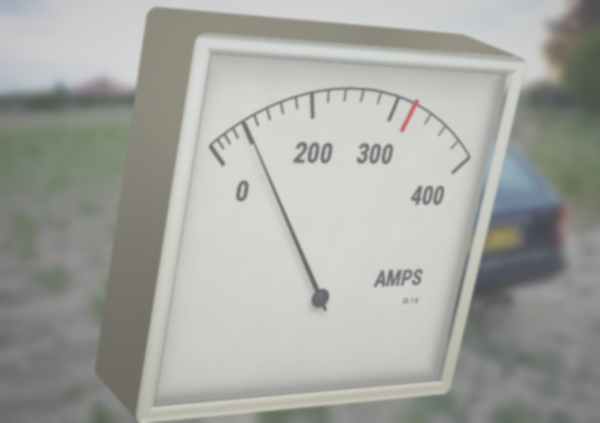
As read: 100
